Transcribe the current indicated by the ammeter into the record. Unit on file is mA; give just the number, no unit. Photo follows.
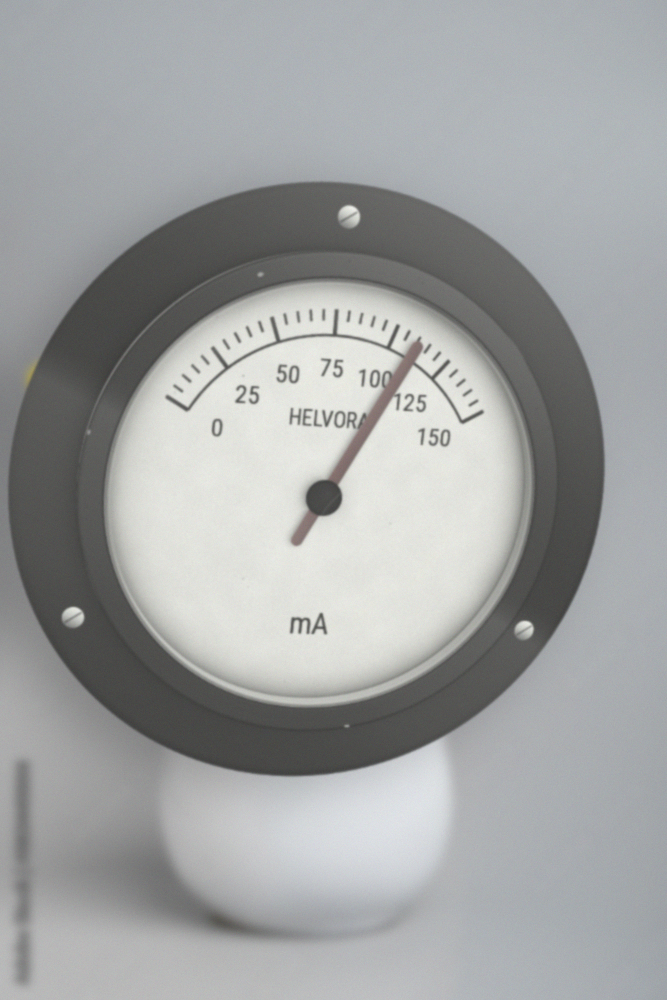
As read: 110
